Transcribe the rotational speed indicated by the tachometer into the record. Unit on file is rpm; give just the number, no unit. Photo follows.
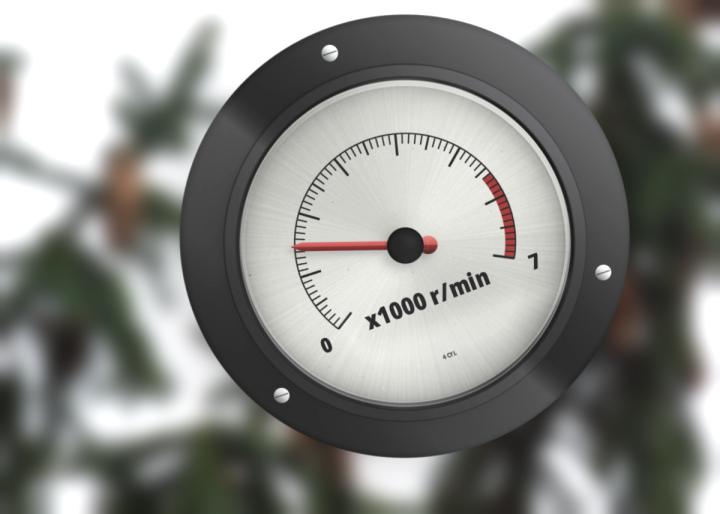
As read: 1500
